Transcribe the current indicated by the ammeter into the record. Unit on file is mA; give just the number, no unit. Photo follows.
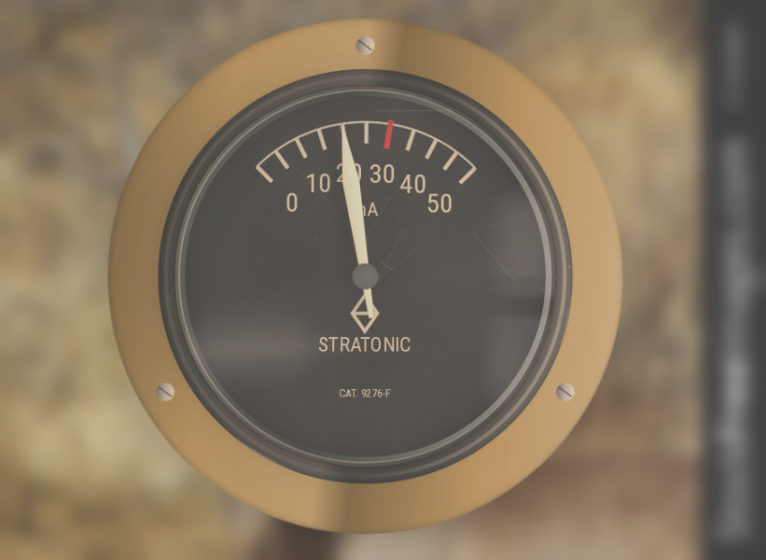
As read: 20
